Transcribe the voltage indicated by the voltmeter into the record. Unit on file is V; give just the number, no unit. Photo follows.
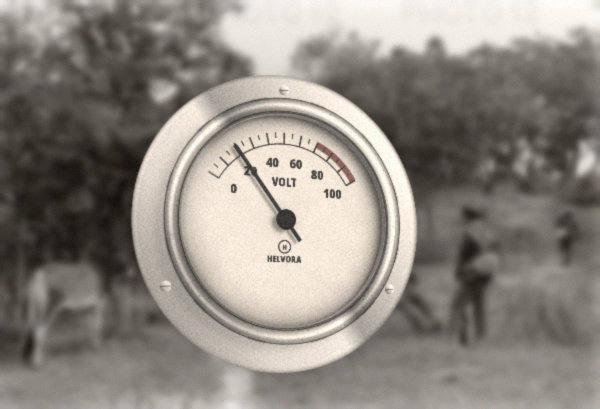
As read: 20
